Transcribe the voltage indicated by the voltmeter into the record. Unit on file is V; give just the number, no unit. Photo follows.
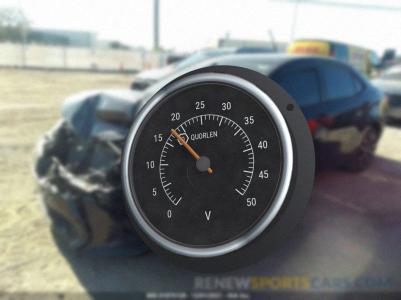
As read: 18
